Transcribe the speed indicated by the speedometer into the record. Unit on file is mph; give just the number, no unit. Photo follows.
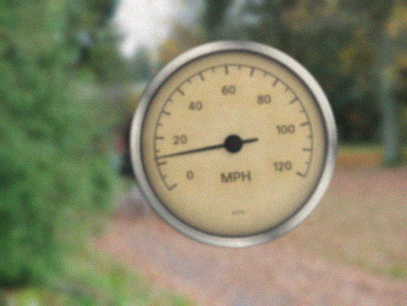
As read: 12.5
